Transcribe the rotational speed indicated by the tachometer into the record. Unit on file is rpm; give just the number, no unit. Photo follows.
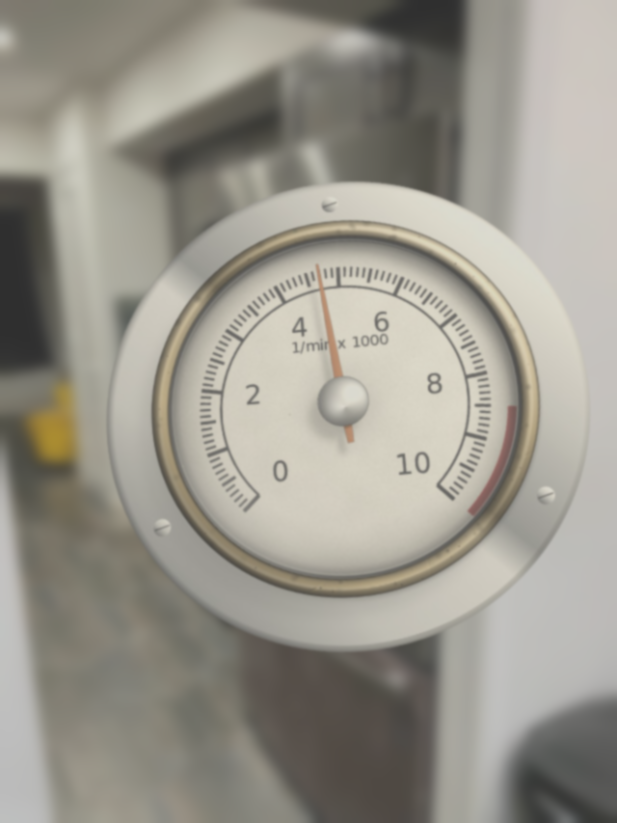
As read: 4700
